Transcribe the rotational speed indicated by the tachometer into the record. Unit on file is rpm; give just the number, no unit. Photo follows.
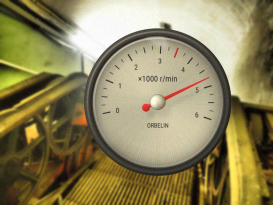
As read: 4750
